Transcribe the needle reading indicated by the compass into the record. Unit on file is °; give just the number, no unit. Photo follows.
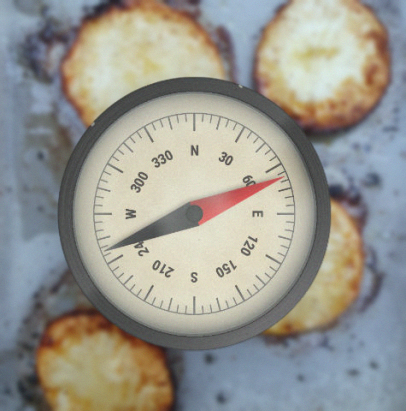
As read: 67.5
